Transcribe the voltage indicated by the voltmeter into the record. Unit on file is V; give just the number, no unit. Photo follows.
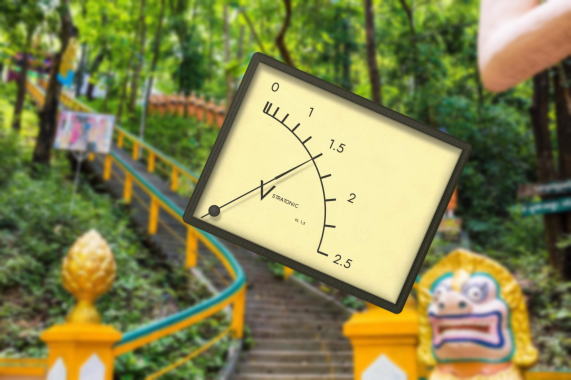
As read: 1.5
